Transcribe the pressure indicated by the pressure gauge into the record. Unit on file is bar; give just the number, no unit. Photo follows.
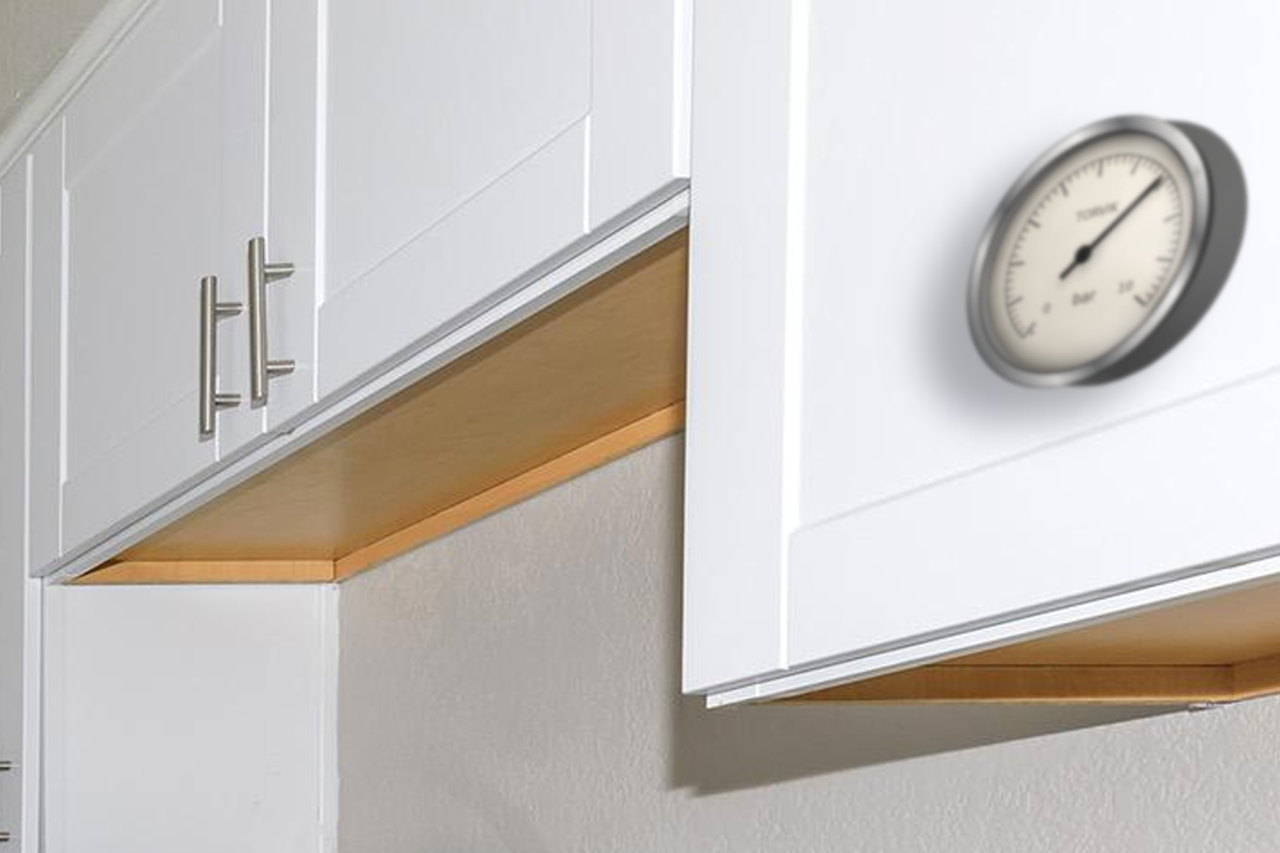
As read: 7
